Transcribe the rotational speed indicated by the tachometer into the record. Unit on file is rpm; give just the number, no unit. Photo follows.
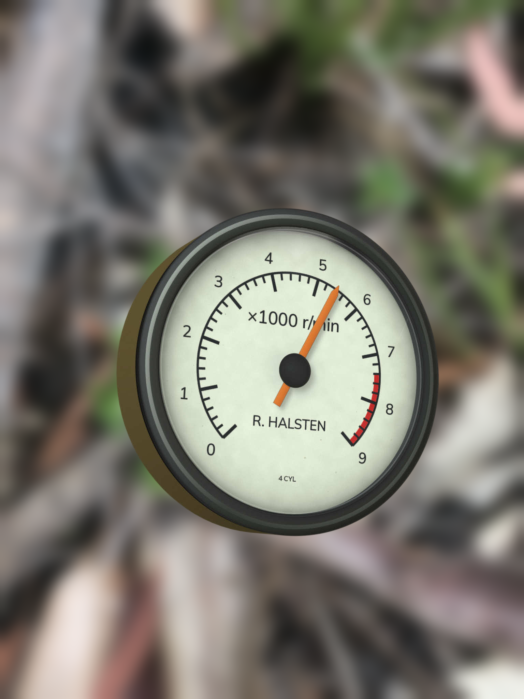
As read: 5400
